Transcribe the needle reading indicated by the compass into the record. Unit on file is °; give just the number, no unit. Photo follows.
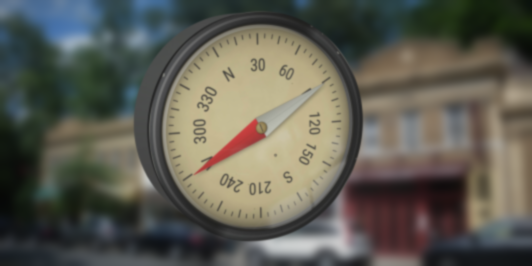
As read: 270
